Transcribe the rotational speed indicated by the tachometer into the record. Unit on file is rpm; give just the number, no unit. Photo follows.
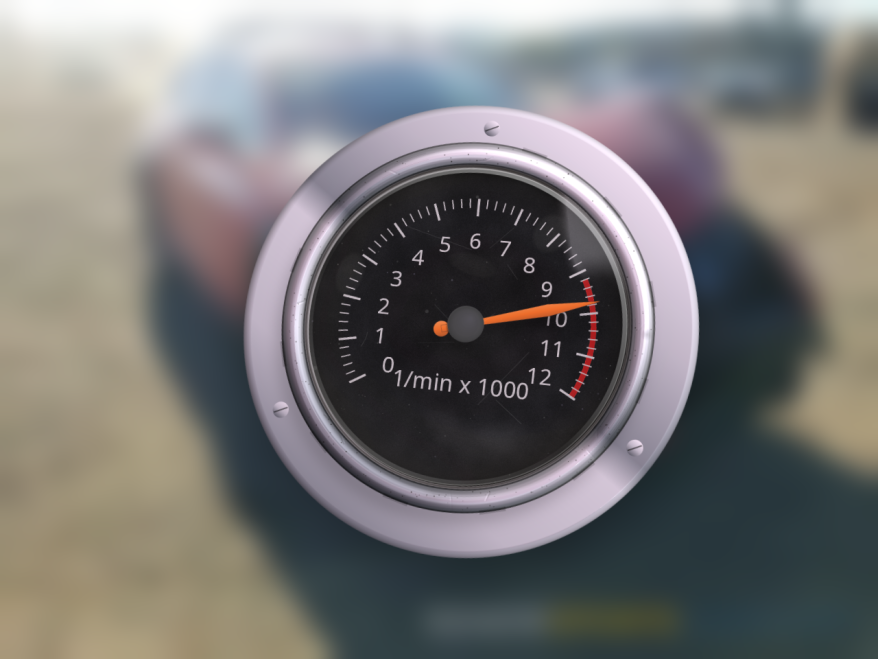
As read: 9800
